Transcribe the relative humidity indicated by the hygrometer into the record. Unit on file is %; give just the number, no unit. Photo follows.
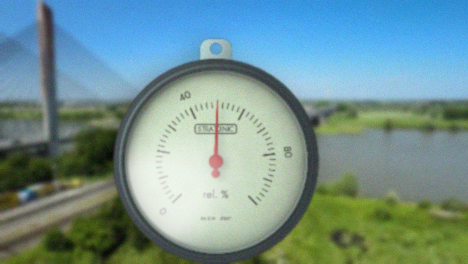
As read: 50
